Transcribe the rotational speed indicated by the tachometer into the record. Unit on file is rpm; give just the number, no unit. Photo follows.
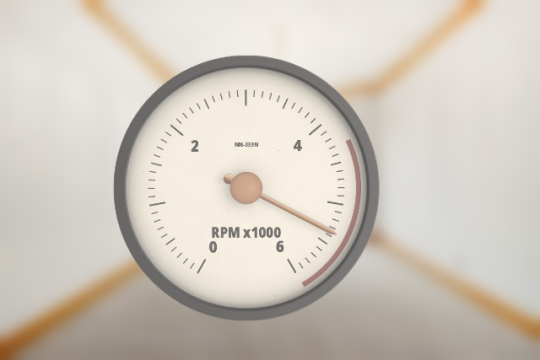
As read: 5350
